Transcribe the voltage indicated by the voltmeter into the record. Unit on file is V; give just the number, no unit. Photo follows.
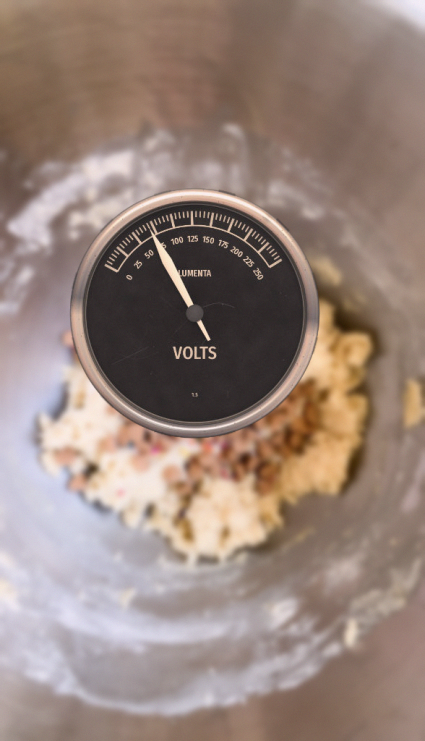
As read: 70
